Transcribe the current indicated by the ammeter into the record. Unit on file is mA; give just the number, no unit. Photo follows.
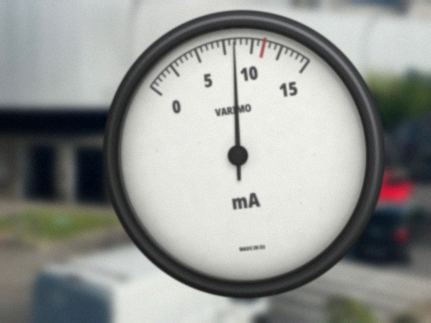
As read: 8.5
